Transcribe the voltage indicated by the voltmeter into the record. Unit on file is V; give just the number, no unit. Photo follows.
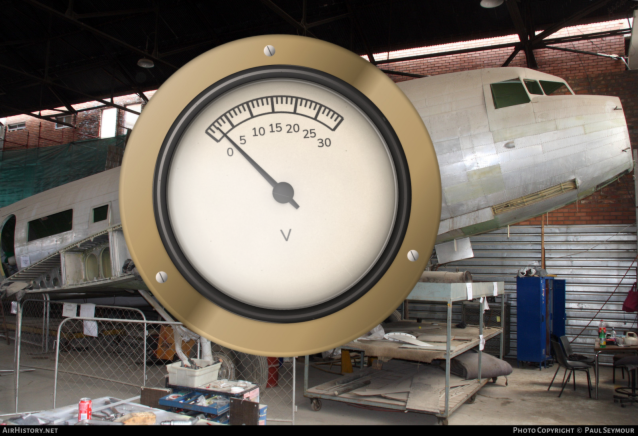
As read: 2
